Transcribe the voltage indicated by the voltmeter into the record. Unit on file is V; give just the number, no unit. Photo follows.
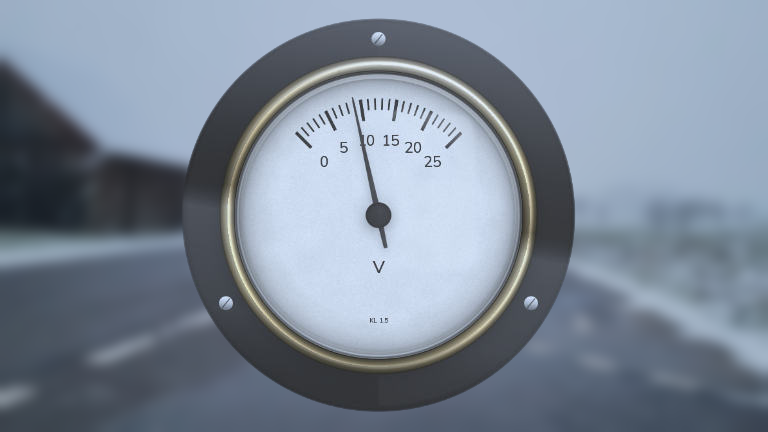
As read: 9
